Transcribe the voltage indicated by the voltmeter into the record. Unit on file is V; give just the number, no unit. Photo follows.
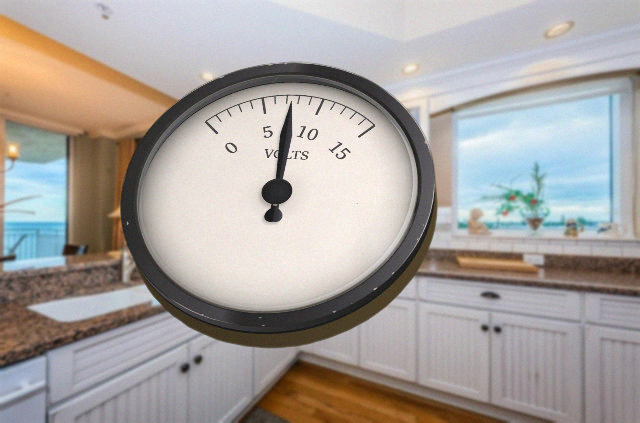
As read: 7.5
